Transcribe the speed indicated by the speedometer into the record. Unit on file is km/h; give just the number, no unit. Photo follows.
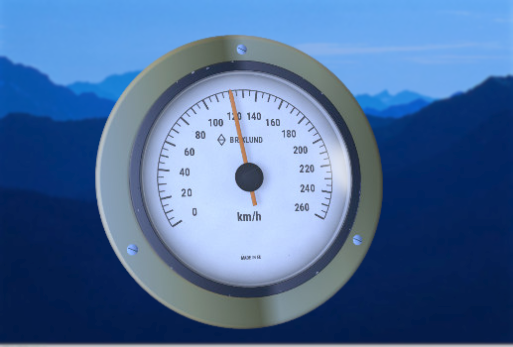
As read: 120
